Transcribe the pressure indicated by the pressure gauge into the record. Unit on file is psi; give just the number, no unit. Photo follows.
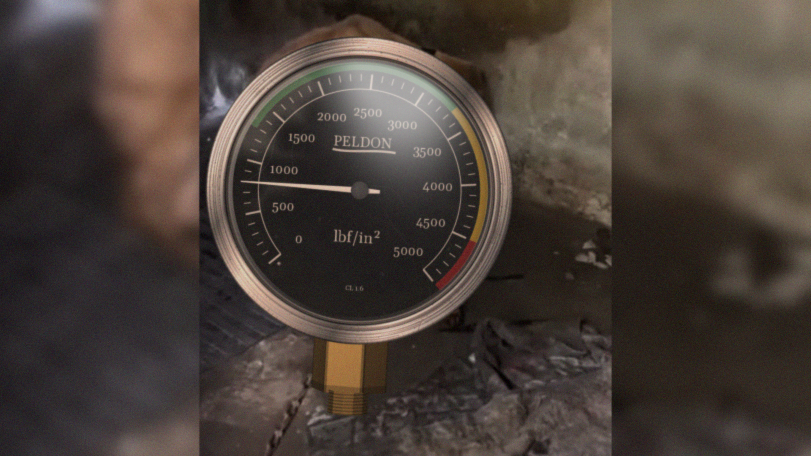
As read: 800
